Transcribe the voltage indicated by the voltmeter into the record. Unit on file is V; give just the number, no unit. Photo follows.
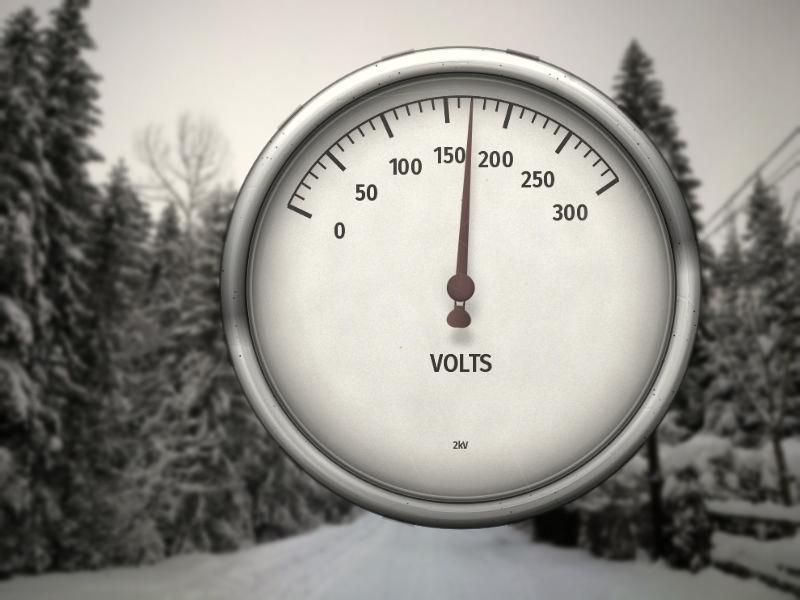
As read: 170
